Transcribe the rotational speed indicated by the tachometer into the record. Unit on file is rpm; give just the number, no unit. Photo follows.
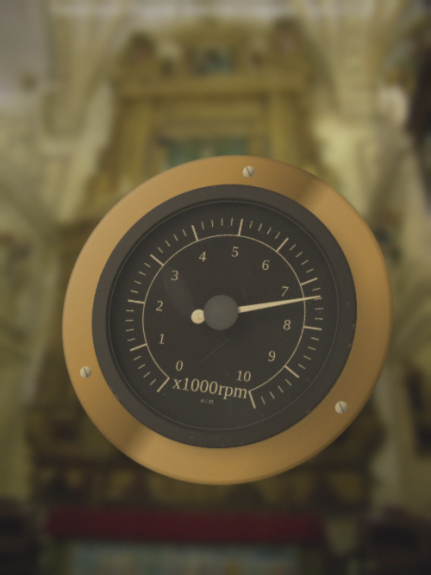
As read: 7400
